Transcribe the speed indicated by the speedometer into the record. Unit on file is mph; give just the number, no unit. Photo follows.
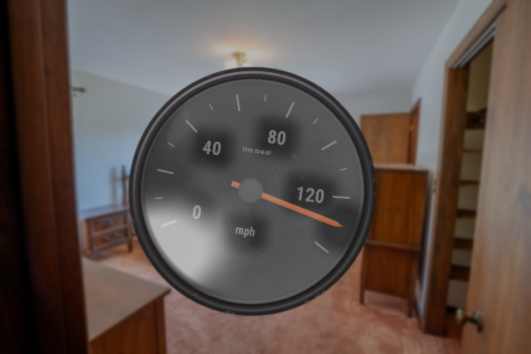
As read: 130
